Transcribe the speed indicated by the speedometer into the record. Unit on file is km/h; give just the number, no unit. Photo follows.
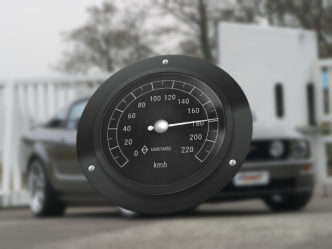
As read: 180
